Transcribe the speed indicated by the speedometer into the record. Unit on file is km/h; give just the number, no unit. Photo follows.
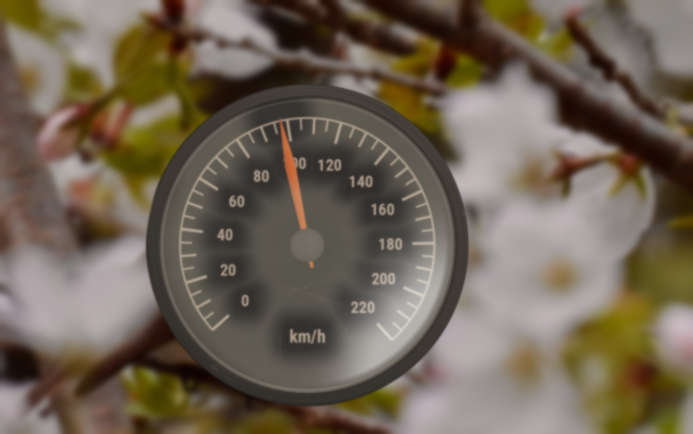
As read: 97.5
